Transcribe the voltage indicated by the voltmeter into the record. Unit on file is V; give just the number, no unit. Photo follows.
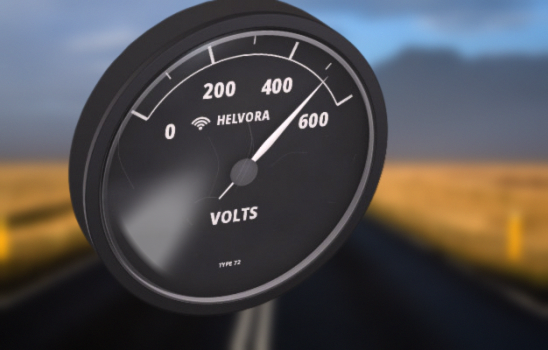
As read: 500
